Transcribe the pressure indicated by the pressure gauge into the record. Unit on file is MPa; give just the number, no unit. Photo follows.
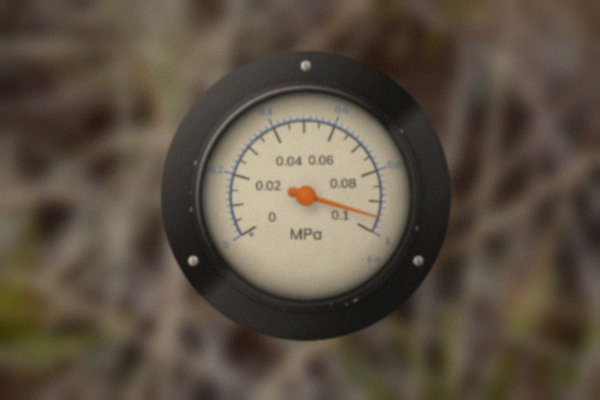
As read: 0.095
